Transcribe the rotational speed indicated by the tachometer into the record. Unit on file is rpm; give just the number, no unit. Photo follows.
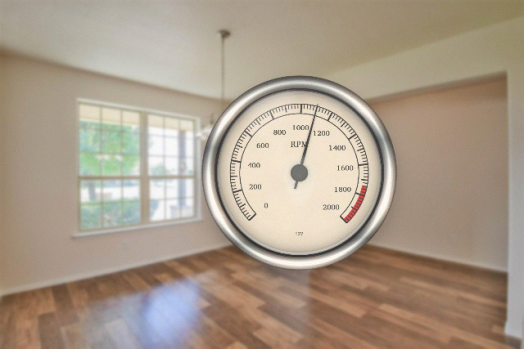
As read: 1100
